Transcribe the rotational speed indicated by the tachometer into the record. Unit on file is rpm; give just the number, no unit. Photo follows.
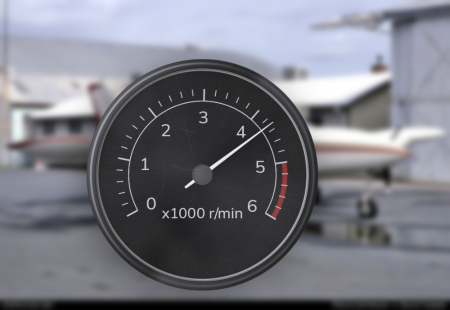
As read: 4300
